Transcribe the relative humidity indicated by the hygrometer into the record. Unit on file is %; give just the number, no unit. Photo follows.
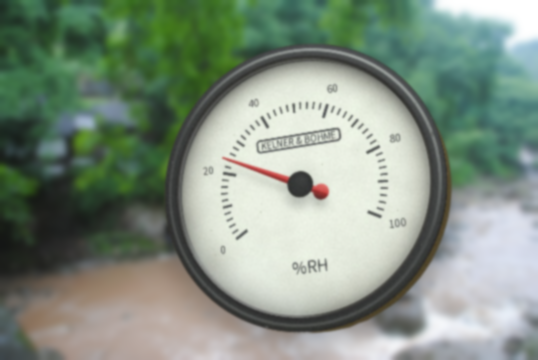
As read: 24
